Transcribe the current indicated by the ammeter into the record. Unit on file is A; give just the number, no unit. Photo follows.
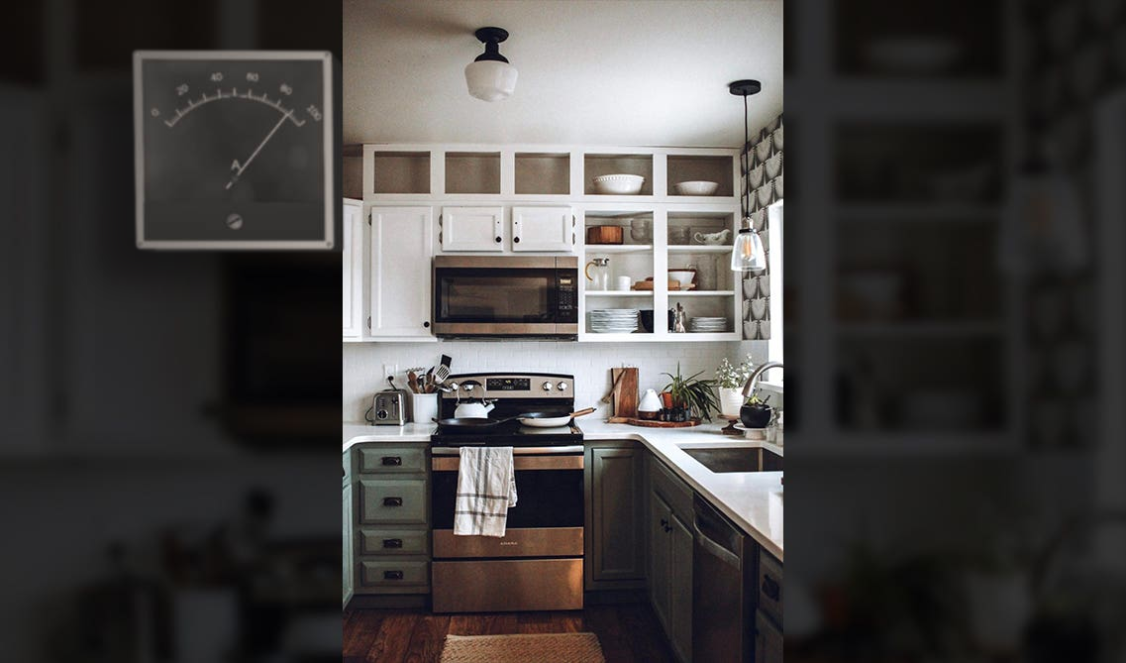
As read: 90
